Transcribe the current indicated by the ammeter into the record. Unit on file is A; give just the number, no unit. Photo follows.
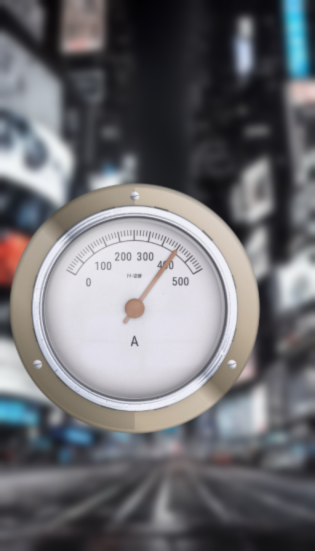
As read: 400
